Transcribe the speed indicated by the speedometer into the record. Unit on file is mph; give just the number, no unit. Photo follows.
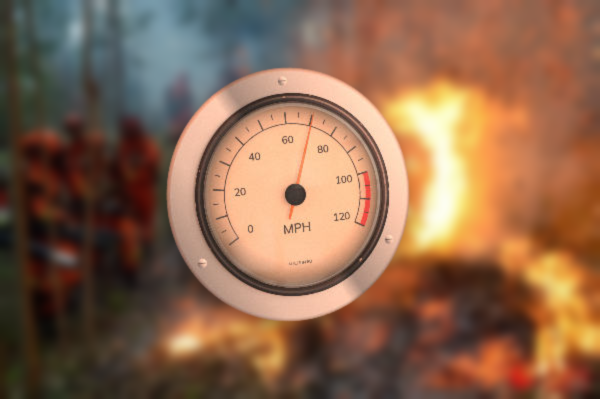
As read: 70
